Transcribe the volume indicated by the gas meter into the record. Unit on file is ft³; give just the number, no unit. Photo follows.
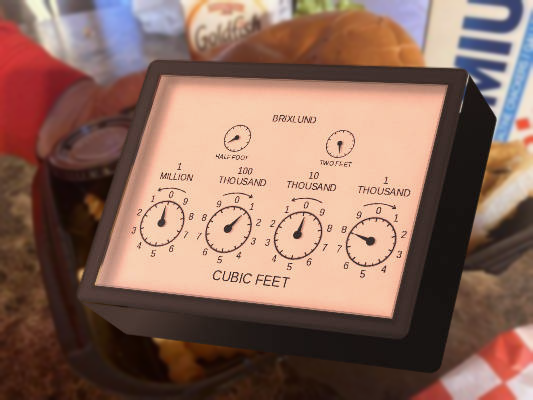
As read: 9800
